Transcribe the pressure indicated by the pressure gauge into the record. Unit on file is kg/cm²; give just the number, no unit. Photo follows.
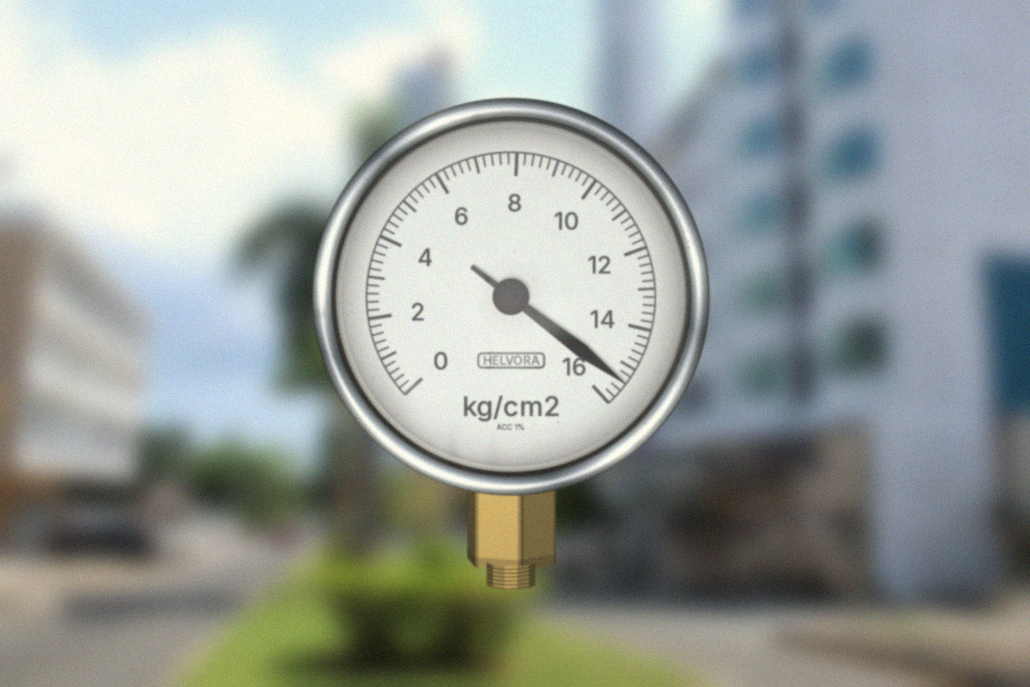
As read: 15.4
